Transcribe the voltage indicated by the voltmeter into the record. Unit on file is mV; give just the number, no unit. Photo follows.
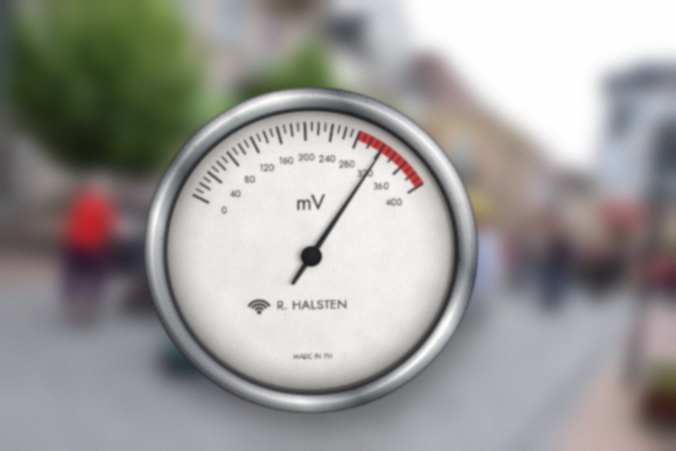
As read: 320
